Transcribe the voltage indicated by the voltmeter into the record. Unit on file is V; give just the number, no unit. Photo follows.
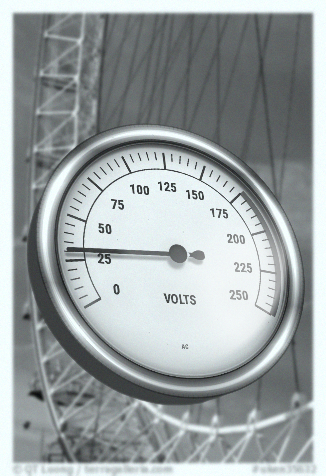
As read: 30
